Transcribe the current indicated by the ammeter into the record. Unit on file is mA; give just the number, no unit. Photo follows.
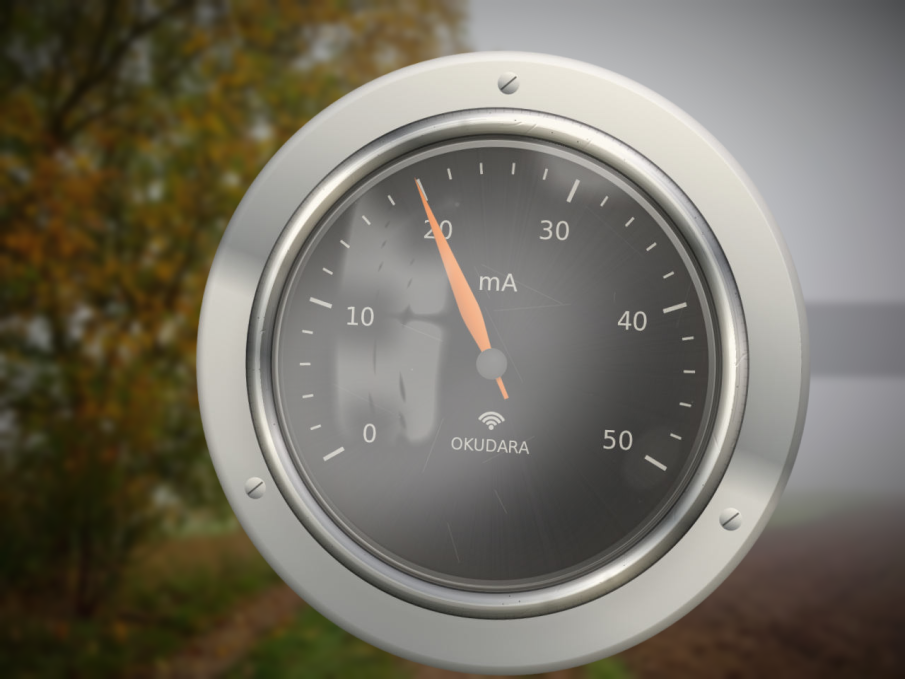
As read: 20
